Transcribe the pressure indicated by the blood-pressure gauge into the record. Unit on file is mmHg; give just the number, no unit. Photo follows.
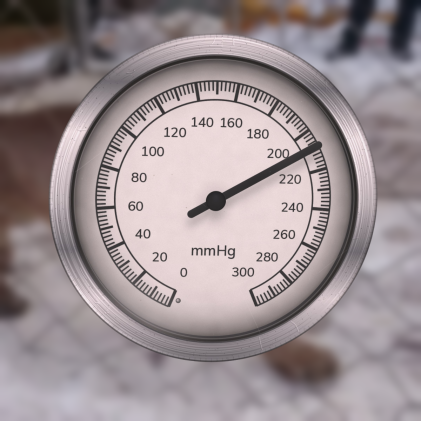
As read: 208
